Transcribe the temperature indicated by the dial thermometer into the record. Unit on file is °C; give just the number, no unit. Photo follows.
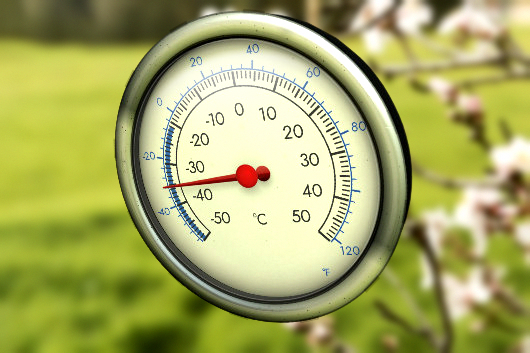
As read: -35
